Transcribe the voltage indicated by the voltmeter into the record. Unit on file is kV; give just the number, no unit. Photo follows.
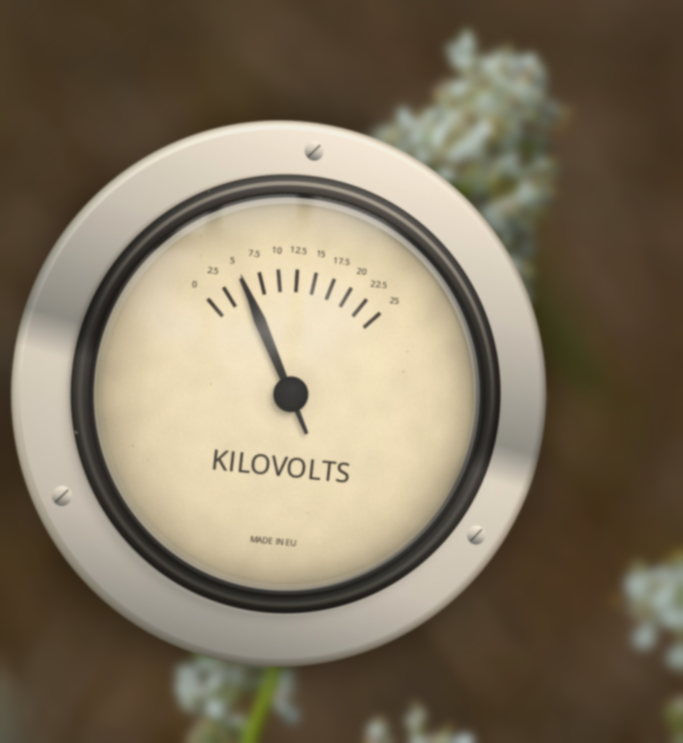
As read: 5
